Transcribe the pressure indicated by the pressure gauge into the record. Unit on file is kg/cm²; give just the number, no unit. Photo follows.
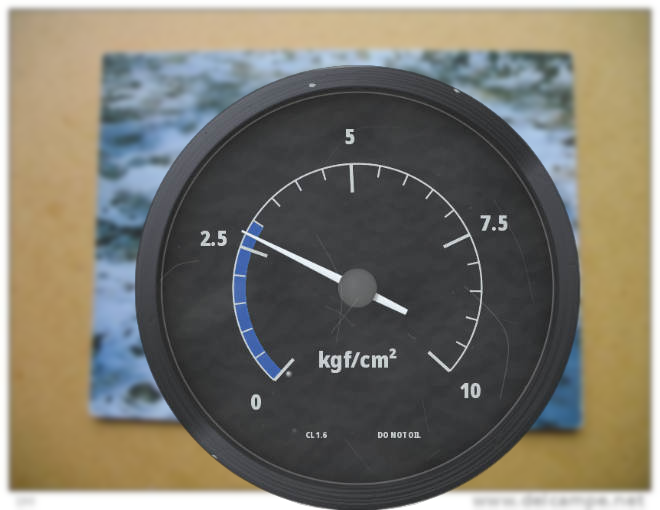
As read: 2.75
